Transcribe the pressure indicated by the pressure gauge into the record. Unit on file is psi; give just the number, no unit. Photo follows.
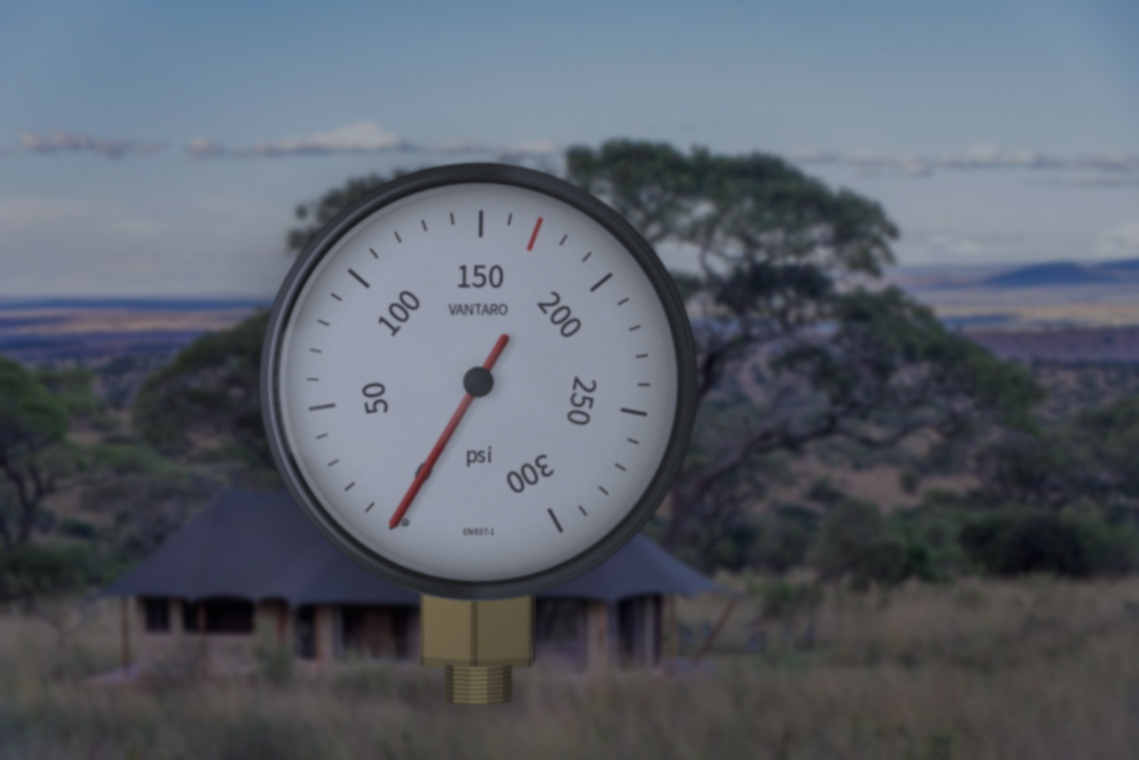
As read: 0
